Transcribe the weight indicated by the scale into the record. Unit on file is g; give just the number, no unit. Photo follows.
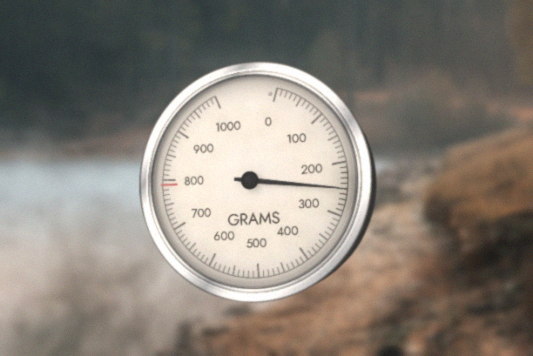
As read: 250
